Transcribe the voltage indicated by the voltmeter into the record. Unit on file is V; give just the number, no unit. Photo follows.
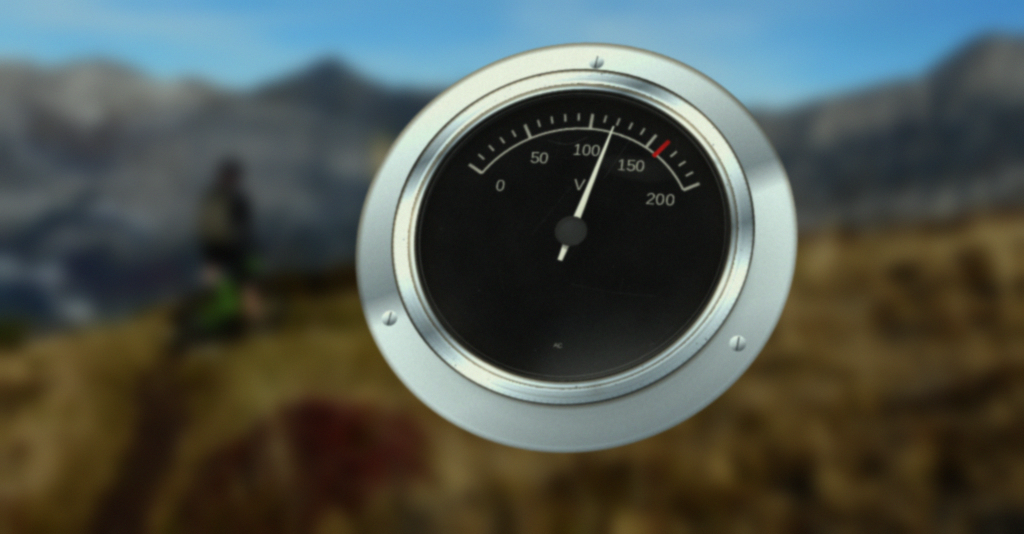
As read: 120
